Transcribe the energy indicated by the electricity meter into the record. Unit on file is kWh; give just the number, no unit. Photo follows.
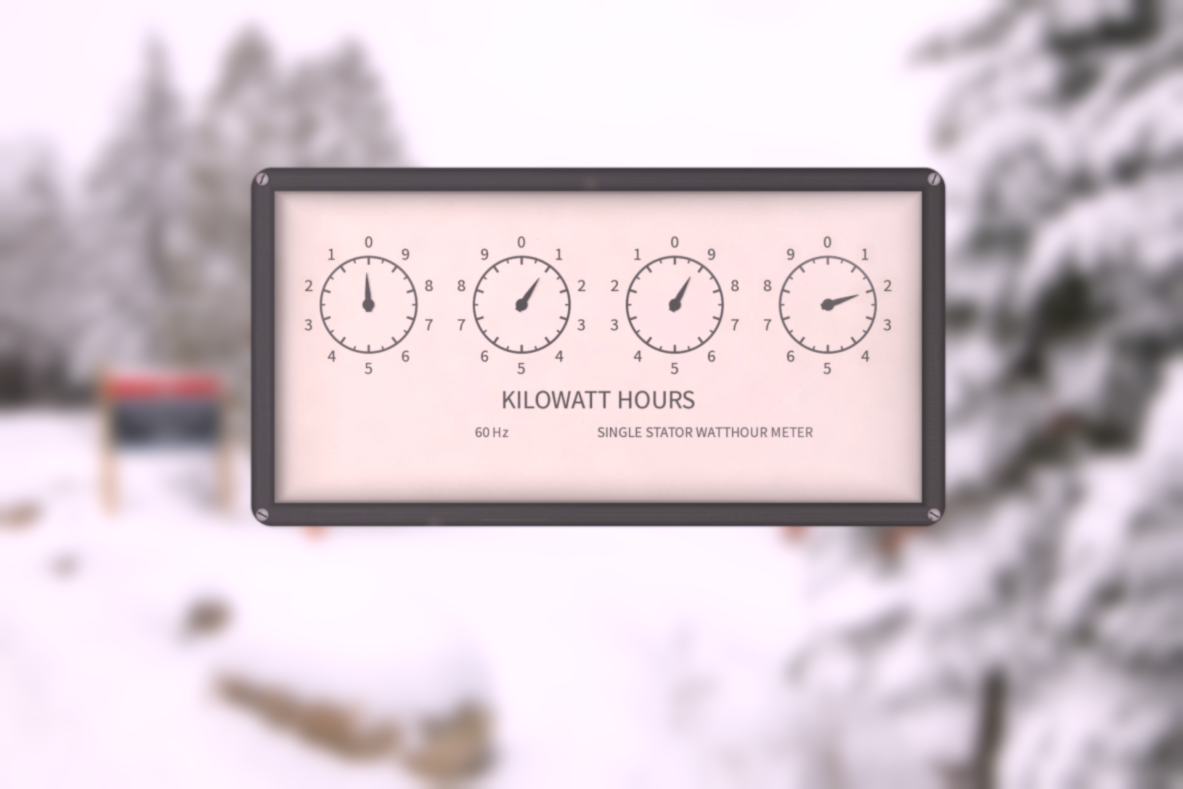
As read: 92
